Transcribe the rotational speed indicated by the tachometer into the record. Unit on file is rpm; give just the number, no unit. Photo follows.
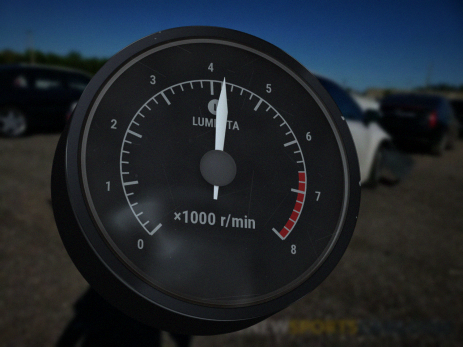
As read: 4200
